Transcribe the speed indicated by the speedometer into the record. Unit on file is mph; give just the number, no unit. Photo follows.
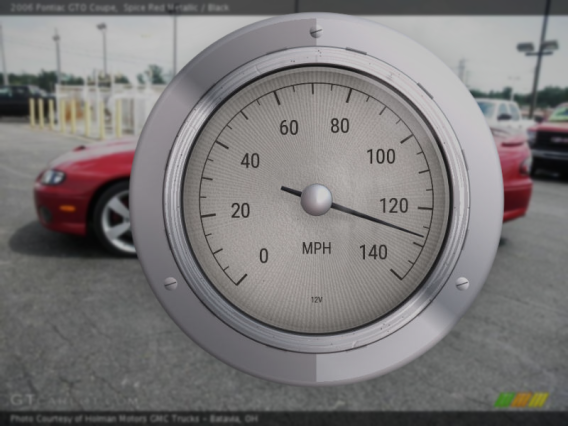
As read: 127.5
